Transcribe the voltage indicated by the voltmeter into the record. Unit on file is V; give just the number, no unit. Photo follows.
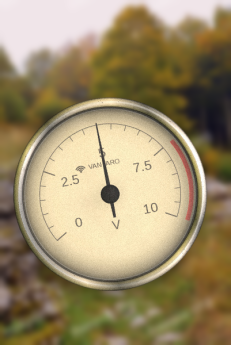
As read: 5
